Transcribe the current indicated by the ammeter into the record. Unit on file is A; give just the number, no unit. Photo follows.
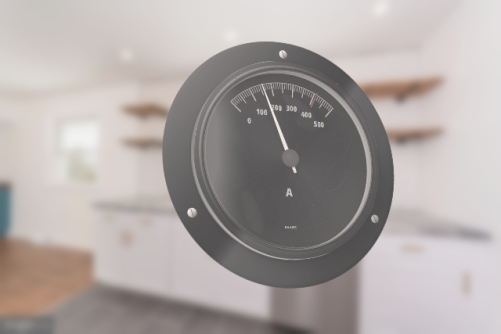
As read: 150
